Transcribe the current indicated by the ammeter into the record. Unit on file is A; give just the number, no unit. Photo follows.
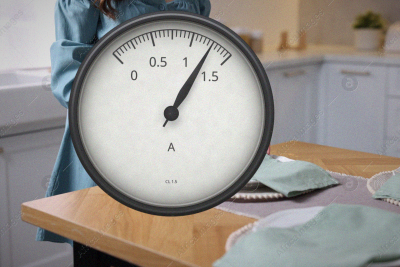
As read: 1.25
